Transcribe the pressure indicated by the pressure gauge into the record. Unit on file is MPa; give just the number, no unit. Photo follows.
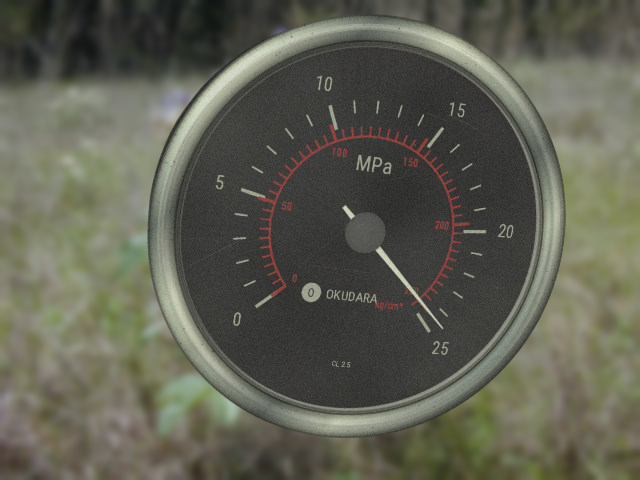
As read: 24.5
